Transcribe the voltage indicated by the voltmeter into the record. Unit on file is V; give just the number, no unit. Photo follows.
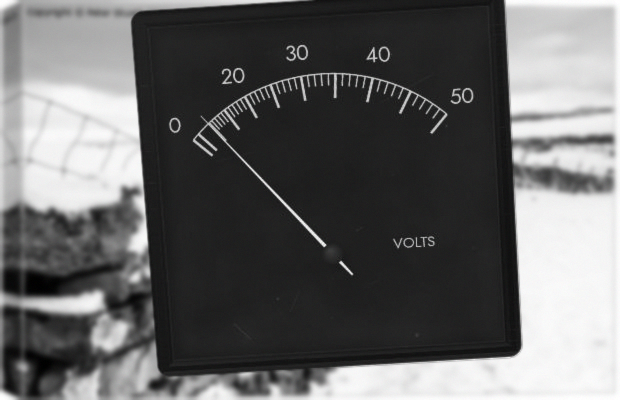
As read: 10
